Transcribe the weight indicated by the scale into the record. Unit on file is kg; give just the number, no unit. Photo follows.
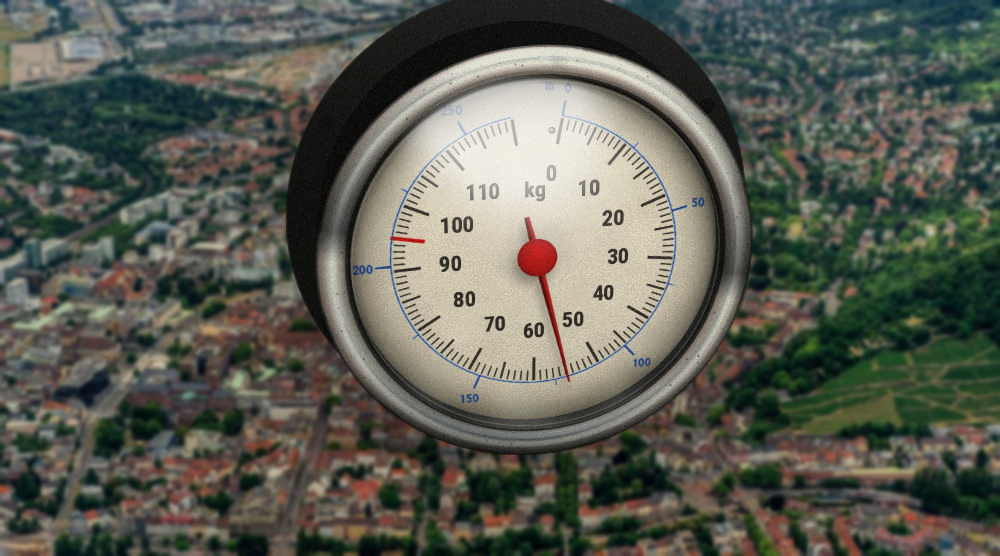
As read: 55
